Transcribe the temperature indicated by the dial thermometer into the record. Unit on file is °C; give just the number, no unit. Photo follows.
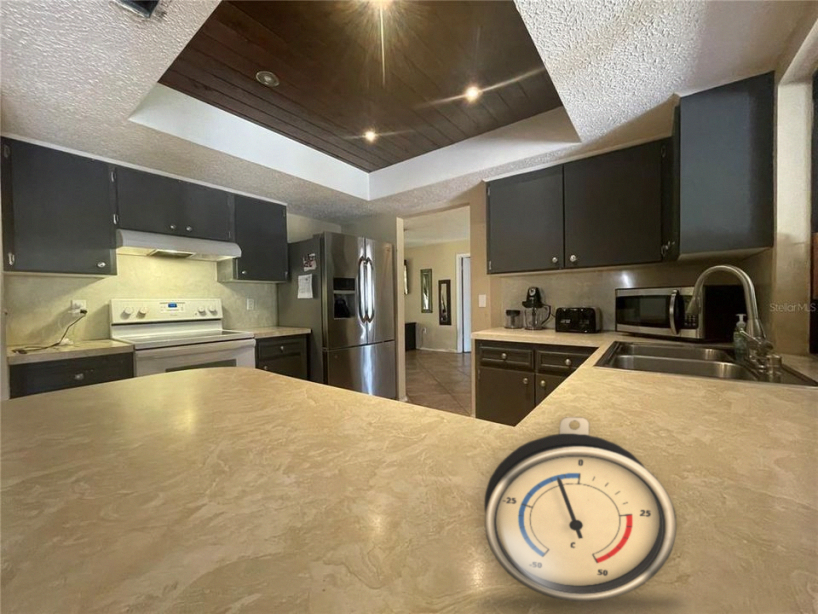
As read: -7.5
